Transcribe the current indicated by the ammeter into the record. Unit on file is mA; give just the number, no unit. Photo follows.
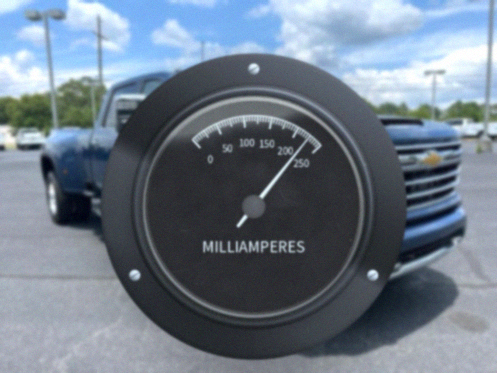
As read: 225
